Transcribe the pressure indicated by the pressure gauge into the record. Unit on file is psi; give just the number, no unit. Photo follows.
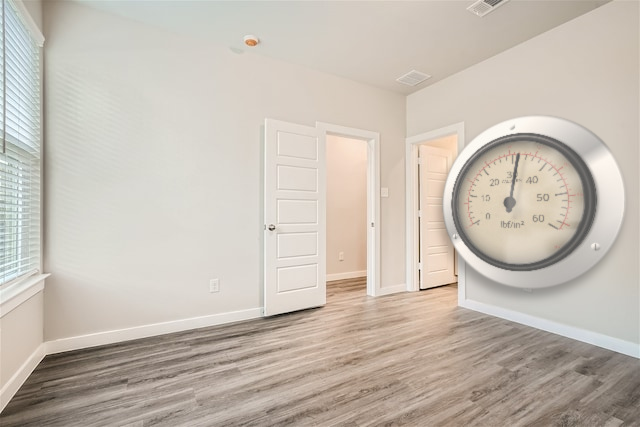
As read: 32
